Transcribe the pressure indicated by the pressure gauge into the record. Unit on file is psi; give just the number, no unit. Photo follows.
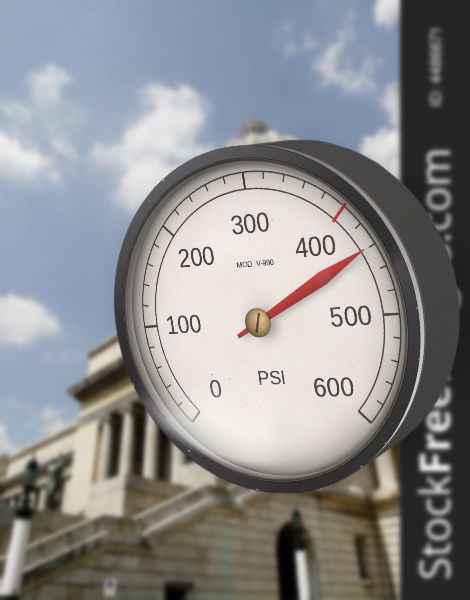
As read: 440
